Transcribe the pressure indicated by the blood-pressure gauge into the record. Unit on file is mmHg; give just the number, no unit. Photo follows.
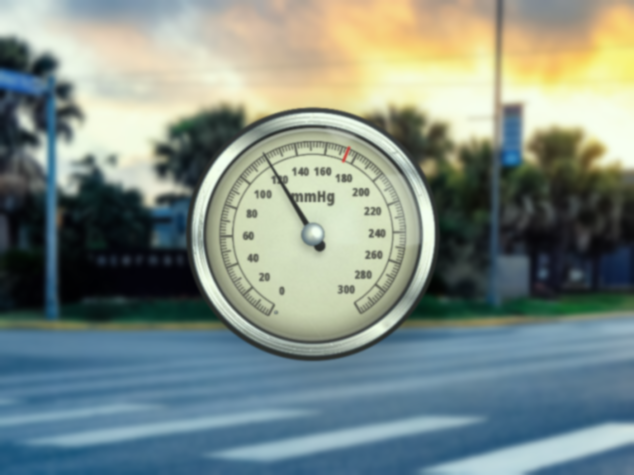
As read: 120
